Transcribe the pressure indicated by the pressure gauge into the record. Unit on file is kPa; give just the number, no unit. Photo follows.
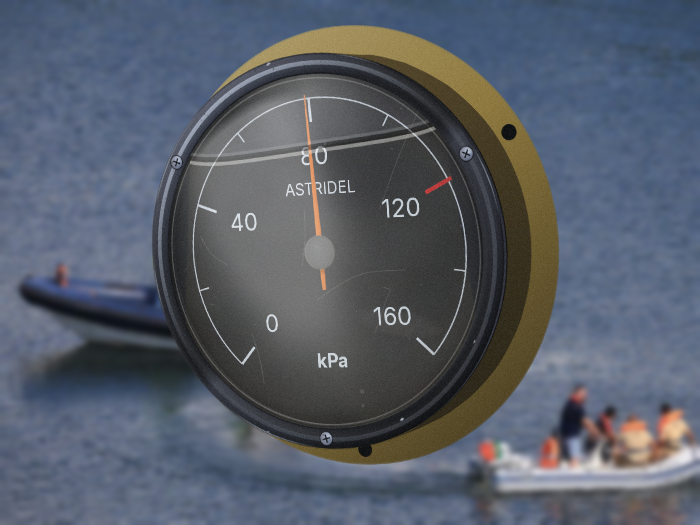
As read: 80
